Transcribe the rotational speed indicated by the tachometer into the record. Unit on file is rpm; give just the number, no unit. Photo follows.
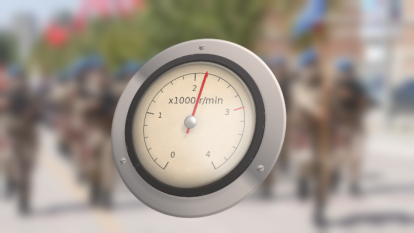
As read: 2200
